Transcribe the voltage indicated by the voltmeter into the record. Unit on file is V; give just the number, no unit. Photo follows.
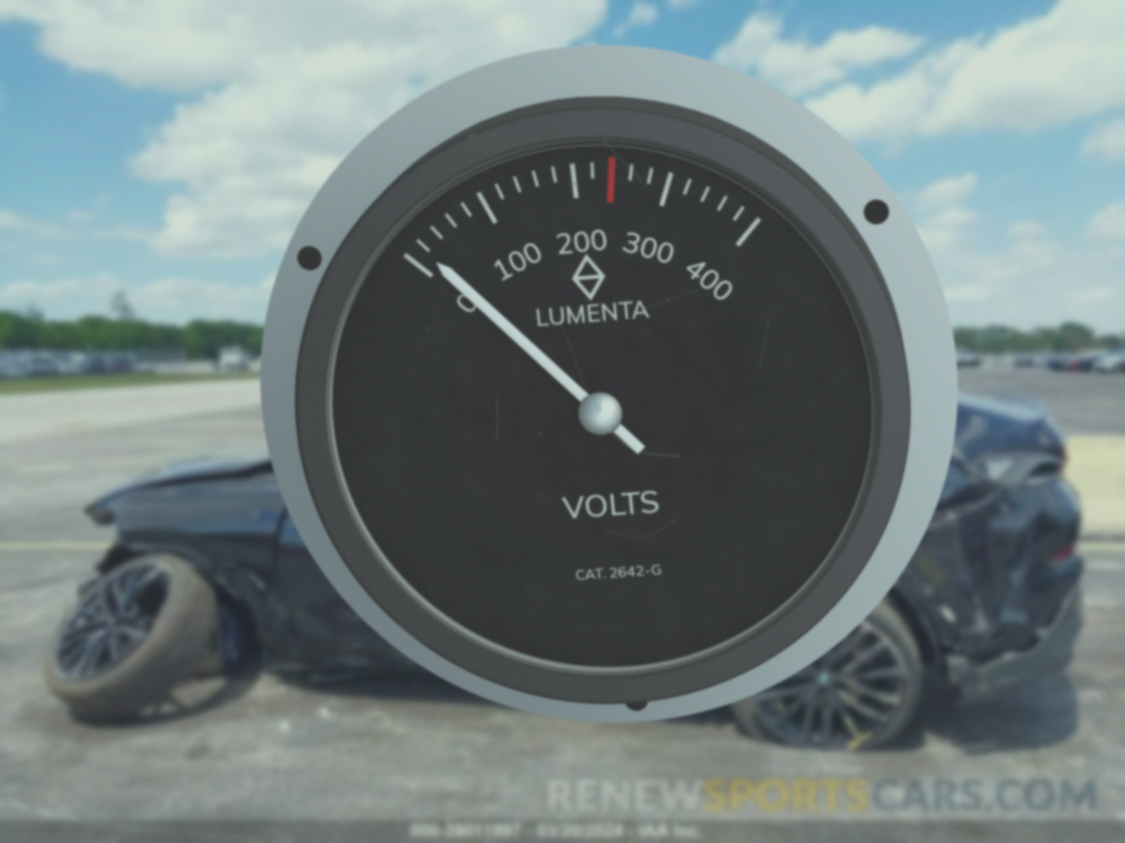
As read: 20
